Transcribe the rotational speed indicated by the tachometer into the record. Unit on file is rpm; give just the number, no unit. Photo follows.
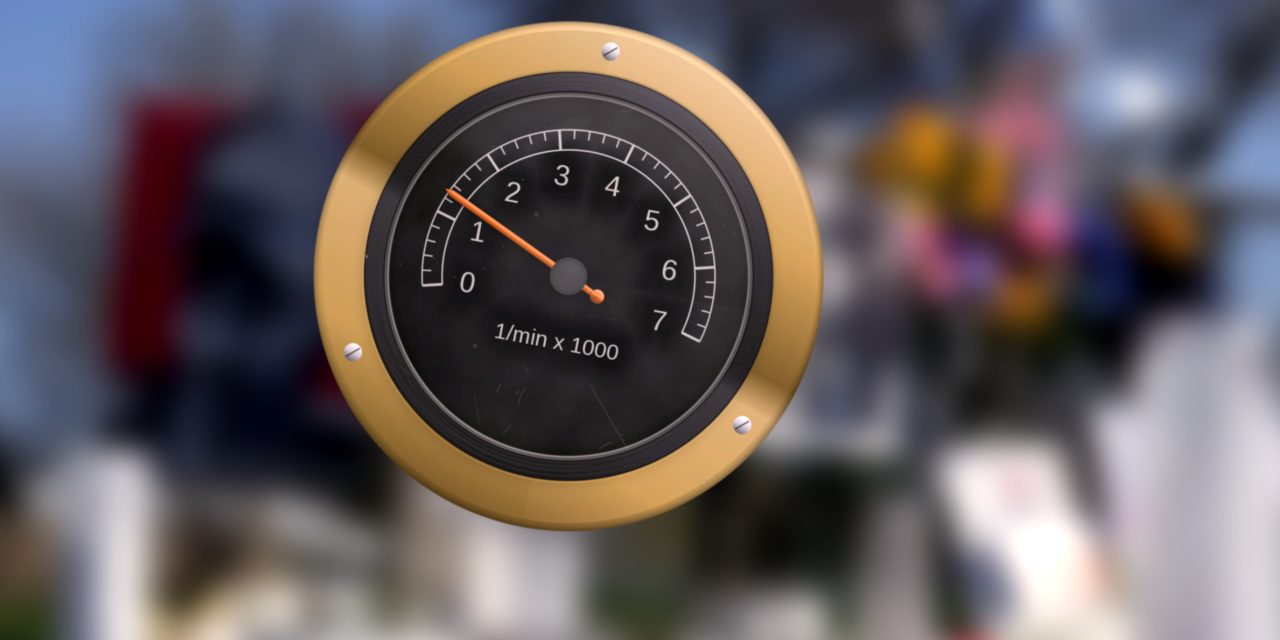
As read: 1300
